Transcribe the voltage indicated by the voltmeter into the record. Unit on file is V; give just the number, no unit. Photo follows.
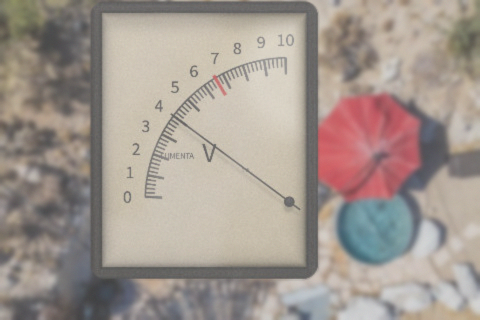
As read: 4
